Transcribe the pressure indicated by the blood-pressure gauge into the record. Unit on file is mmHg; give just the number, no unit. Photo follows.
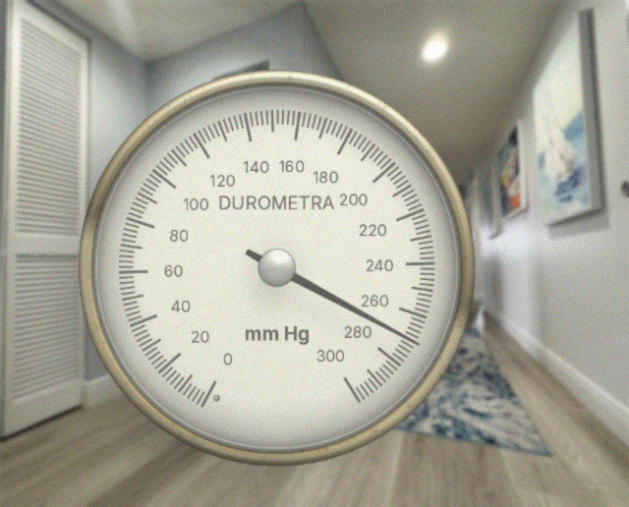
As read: 270
